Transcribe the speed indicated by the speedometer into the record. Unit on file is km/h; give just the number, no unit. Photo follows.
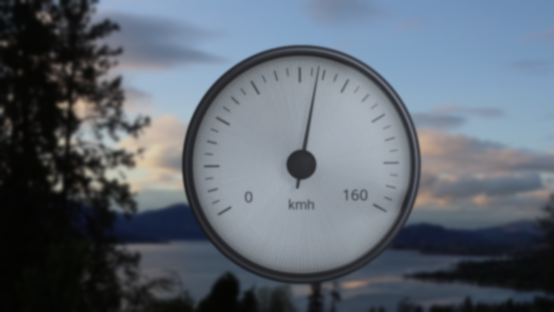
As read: 87.5
